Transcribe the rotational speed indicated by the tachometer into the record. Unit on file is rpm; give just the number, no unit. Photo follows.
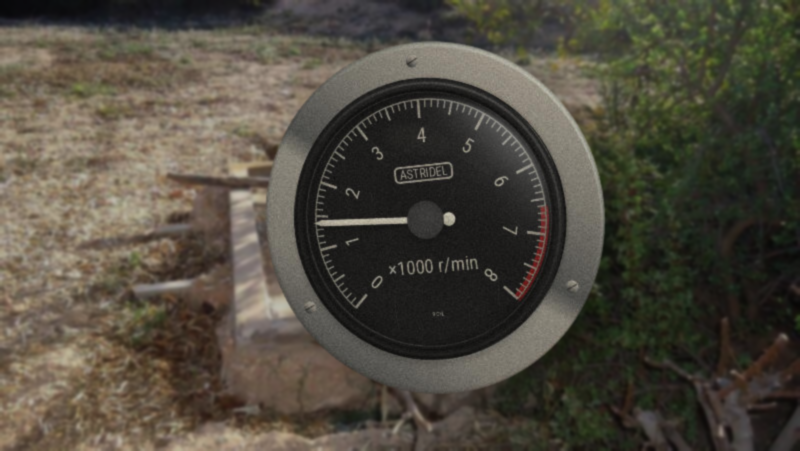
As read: 1400
